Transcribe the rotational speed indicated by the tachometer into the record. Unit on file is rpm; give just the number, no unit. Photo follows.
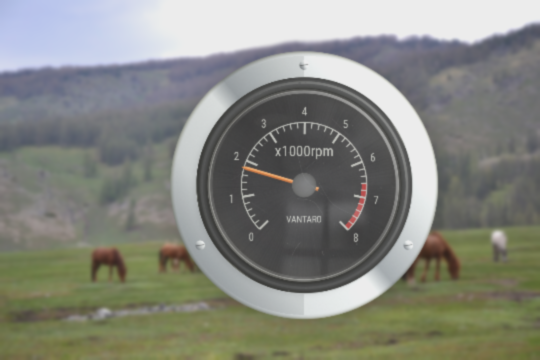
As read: 1800
